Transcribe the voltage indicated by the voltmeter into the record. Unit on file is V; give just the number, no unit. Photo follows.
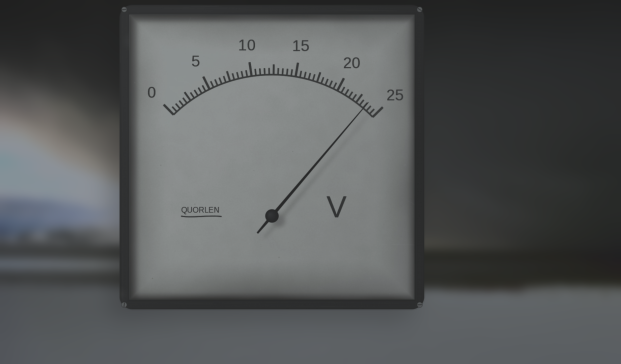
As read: 23.5
